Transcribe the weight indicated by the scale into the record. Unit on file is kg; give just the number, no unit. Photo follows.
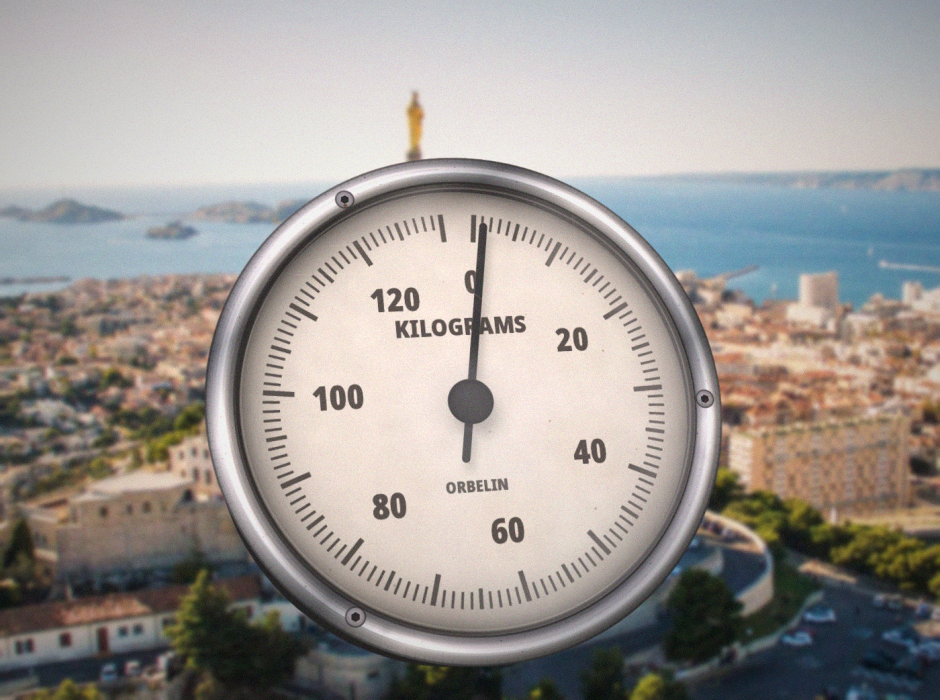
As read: 1
